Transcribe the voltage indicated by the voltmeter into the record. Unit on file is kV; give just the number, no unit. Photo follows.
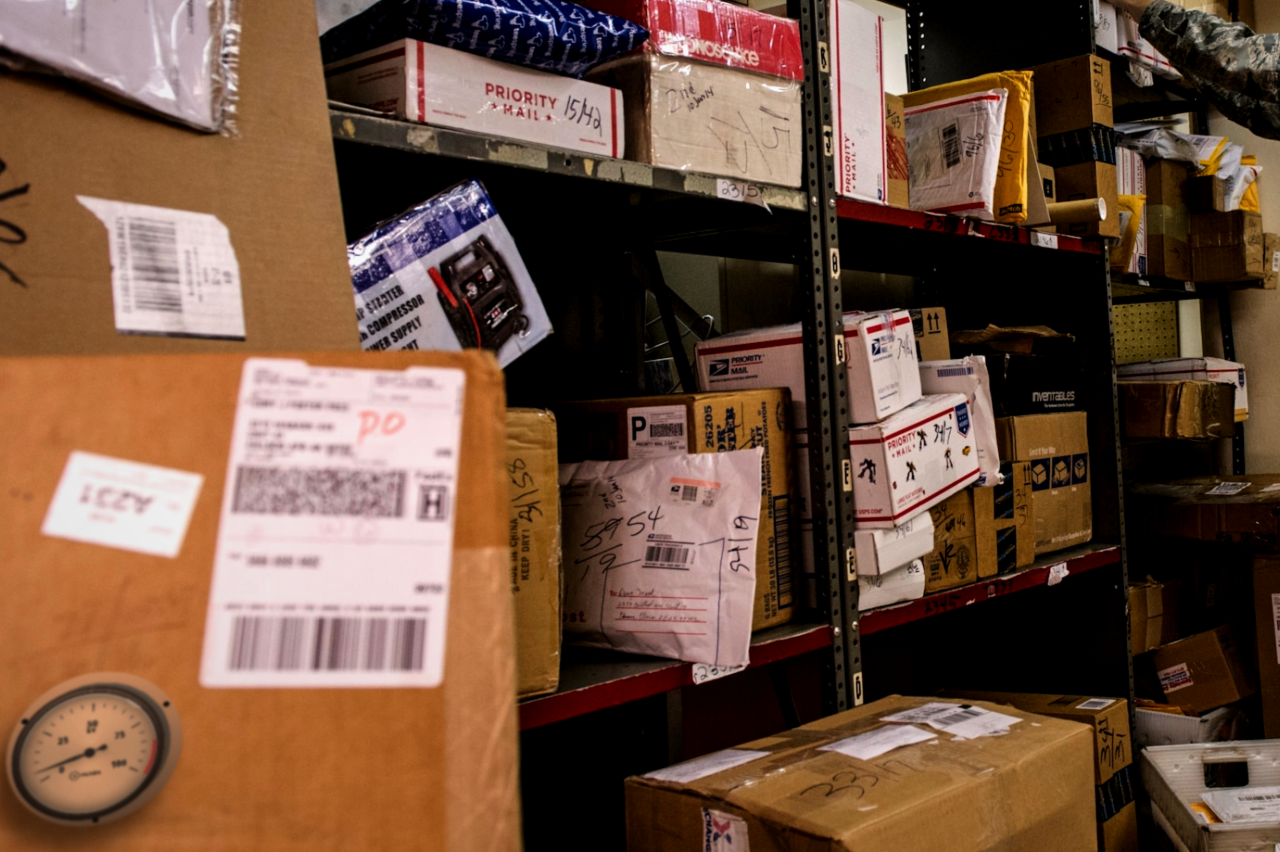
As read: 5
